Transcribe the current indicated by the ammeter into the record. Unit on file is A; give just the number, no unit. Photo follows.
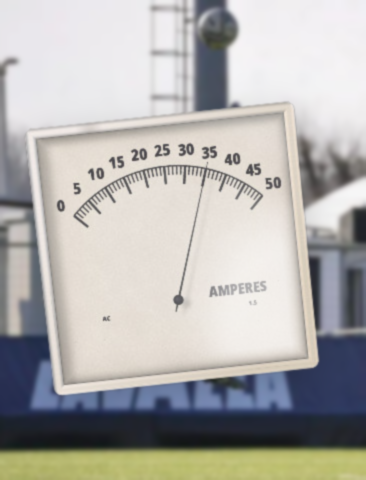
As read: 35
